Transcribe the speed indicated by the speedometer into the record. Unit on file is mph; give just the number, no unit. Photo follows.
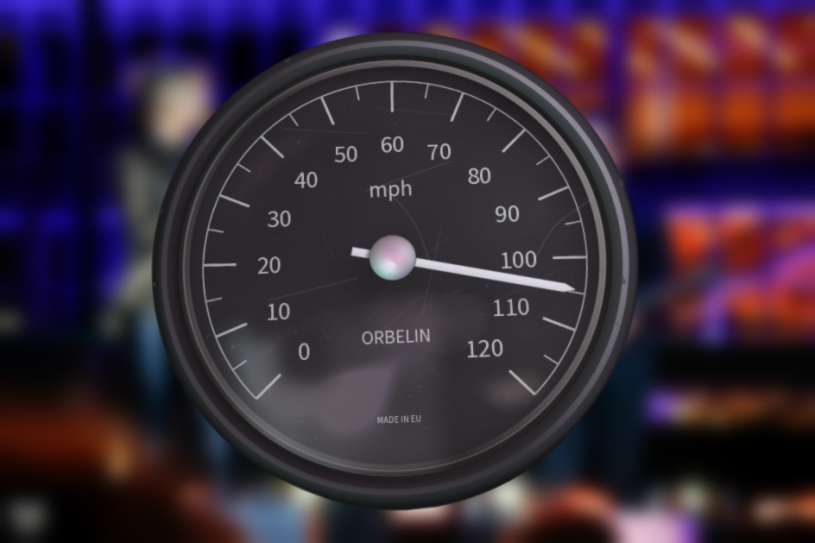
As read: 105
